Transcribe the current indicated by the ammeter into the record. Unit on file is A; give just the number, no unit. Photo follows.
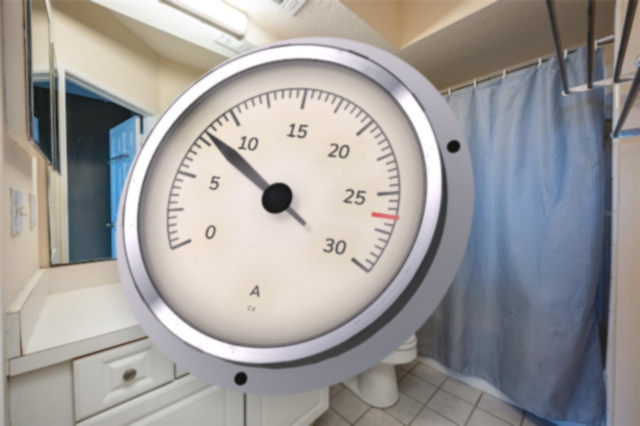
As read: 8
